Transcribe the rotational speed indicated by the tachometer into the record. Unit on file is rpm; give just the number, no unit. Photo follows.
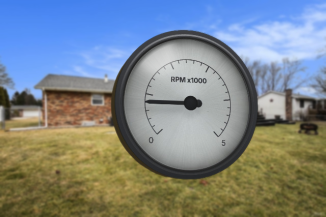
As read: 800
